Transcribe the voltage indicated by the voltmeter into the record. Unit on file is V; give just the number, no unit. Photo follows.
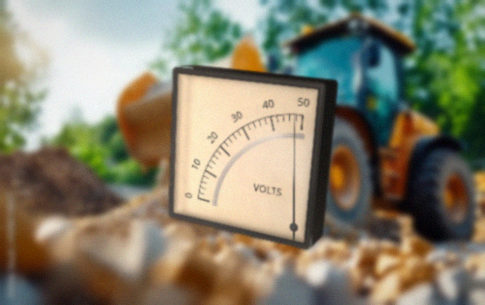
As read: 48
